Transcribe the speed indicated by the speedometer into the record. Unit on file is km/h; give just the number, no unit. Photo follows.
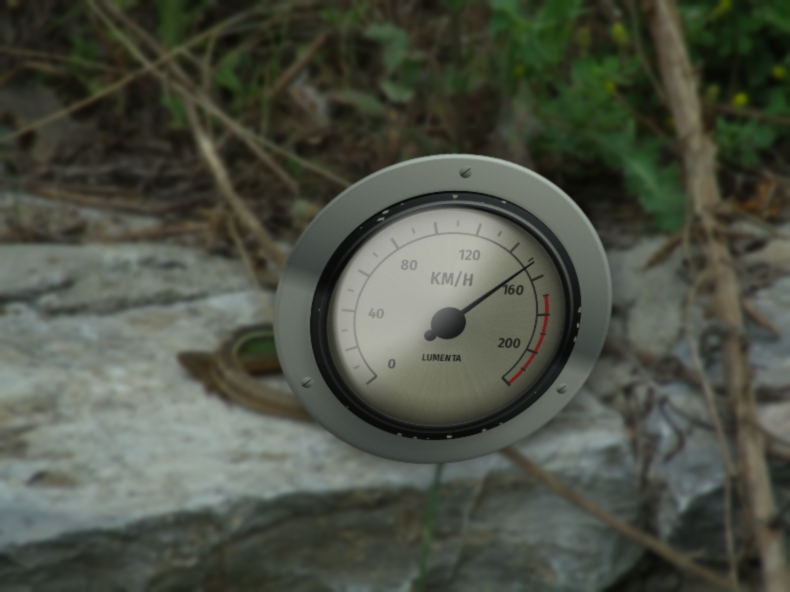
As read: 150
